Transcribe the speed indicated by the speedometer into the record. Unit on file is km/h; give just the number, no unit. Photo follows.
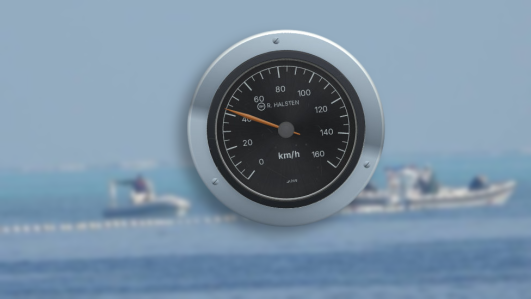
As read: 42.5
